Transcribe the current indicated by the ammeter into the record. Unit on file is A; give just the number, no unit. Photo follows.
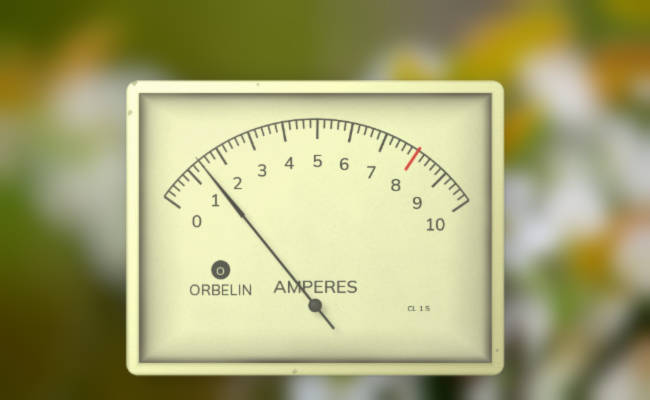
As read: 1.4
